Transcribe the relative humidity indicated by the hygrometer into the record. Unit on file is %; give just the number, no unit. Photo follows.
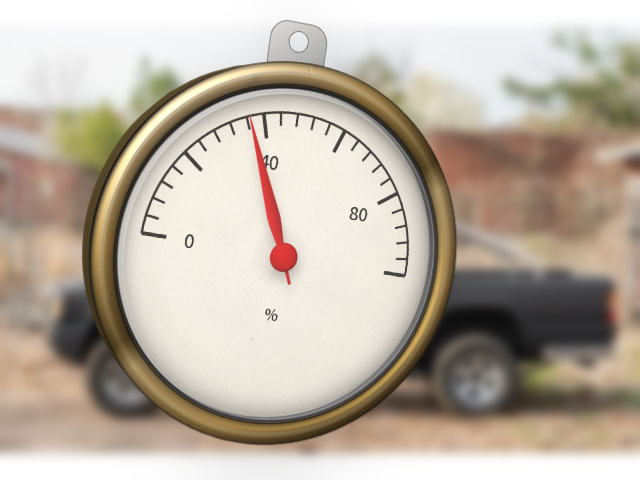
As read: 36
